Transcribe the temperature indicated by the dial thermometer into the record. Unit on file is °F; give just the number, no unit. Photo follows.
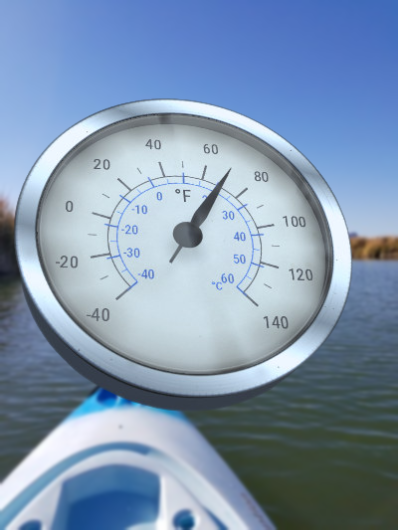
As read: 70
